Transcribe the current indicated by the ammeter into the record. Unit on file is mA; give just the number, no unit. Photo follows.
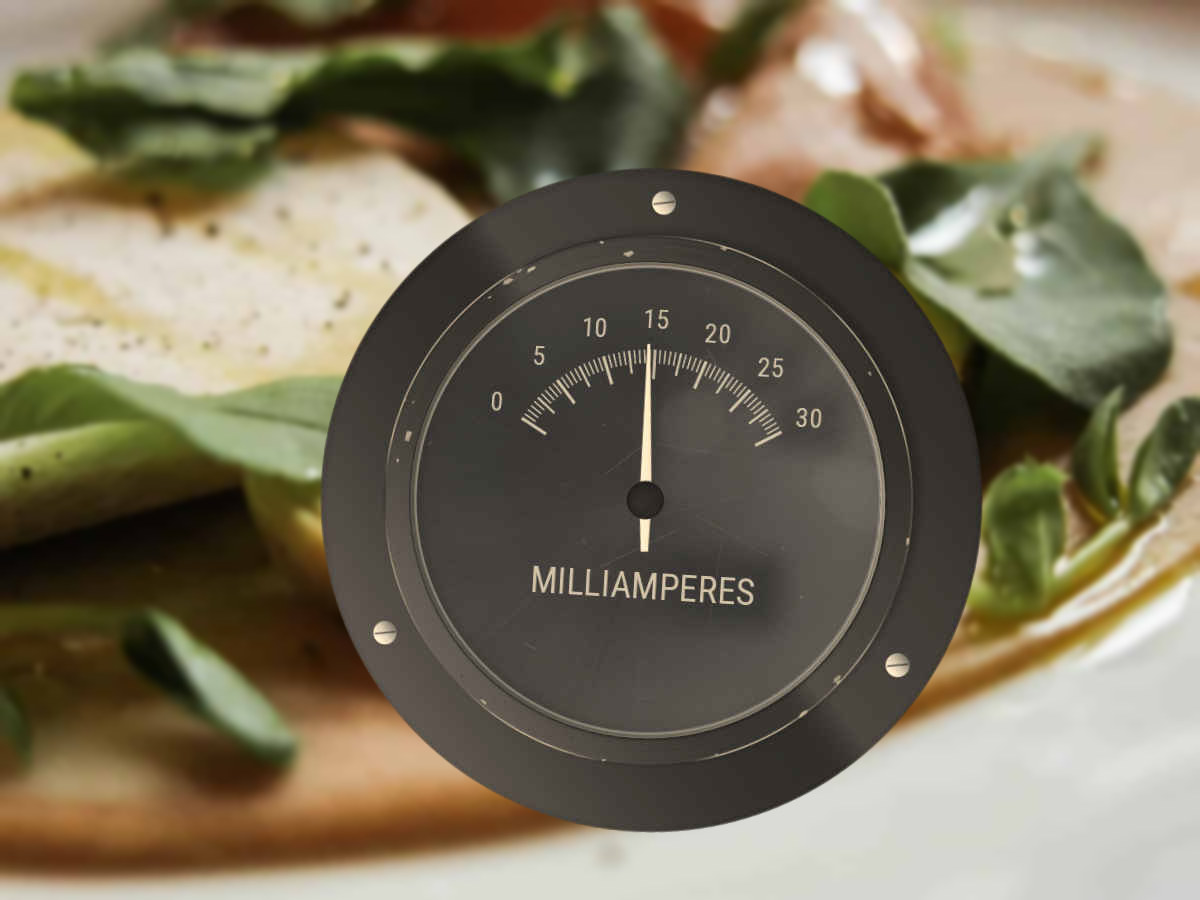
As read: 14.5
